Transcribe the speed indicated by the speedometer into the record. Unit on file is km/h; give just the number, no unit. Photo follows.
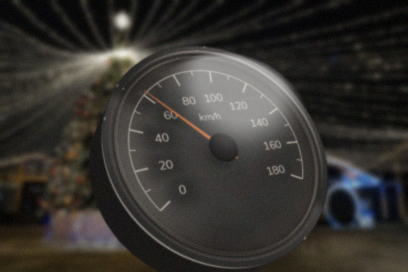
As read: 60
